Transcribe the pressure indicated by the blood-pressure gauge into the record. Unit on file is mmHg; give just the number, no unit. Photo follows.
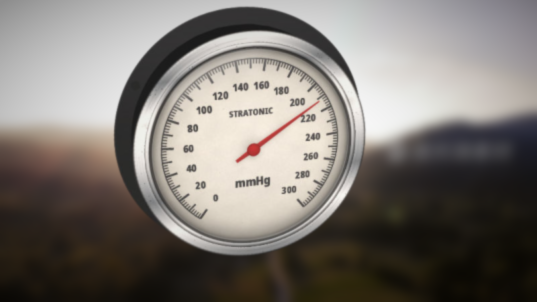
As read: 210
